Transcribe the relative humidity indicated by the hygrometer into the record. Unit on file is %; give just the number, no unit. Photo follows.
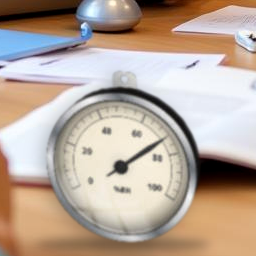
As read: 72
